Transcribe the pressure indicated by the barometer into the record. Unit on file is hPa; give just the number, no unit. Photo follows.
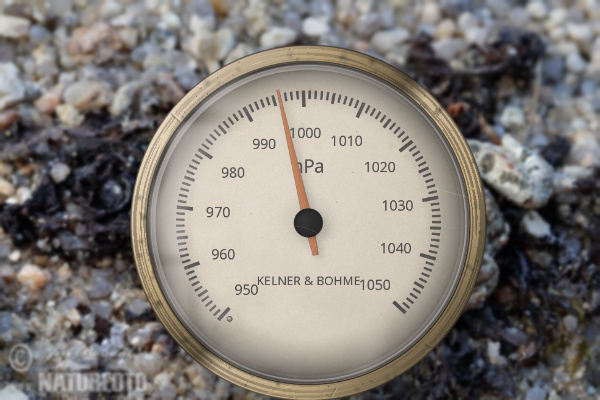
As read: 996
